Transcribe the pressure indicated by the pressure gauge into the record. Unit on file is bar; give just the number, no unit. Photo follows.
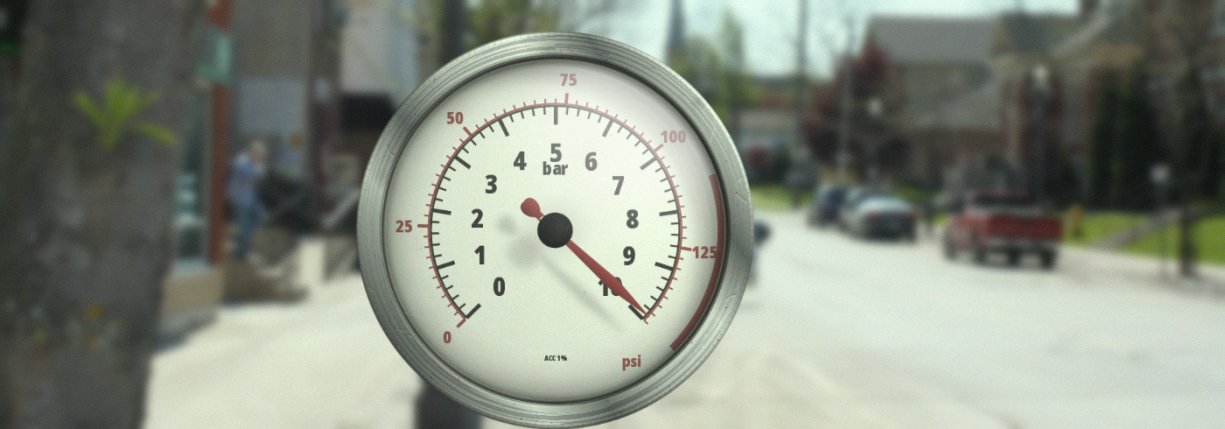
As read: 9.9
